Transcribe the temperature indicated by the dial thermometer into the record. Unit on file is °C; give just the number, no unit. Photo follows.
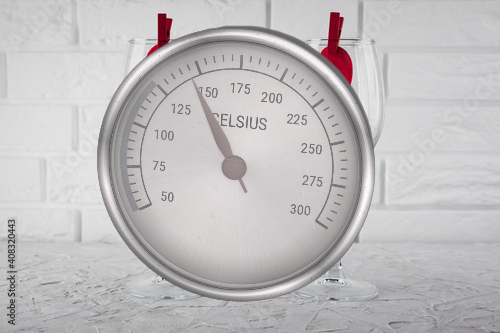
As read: 145
